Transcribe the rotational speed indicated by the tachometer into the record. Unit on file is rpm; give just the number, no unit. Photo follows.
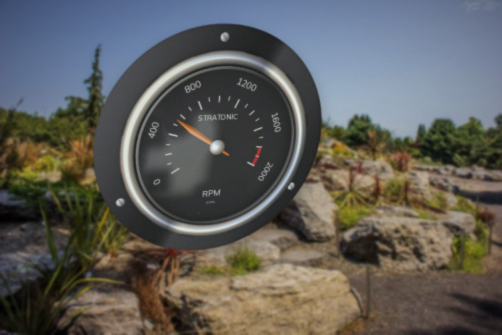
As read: 550
